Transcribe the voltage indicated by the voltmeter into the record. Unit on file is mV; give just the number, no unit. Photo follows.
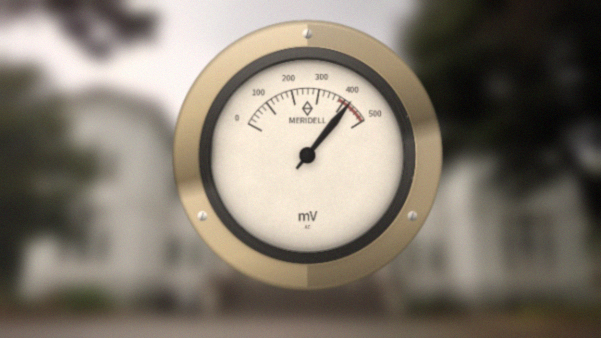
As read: 420
